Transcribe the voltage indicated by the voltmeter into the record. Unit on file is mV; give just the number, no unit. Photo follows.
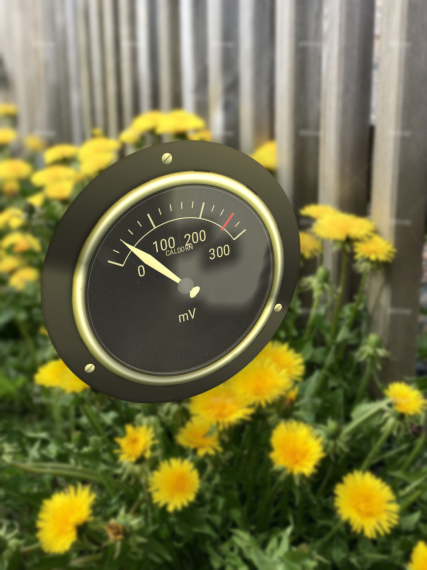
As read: 40
